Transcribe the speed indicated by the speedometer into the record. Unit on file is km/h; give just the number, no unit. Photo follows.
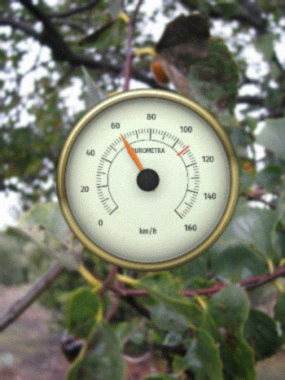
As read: 60
